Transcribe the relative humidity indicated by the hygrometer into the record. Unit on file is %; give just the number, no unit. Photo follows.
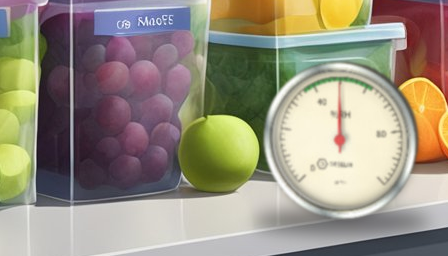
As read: 50
